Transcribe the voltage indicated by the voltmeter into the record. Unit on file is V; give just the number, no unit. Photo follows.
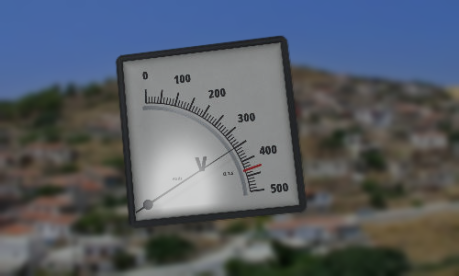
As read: 350
